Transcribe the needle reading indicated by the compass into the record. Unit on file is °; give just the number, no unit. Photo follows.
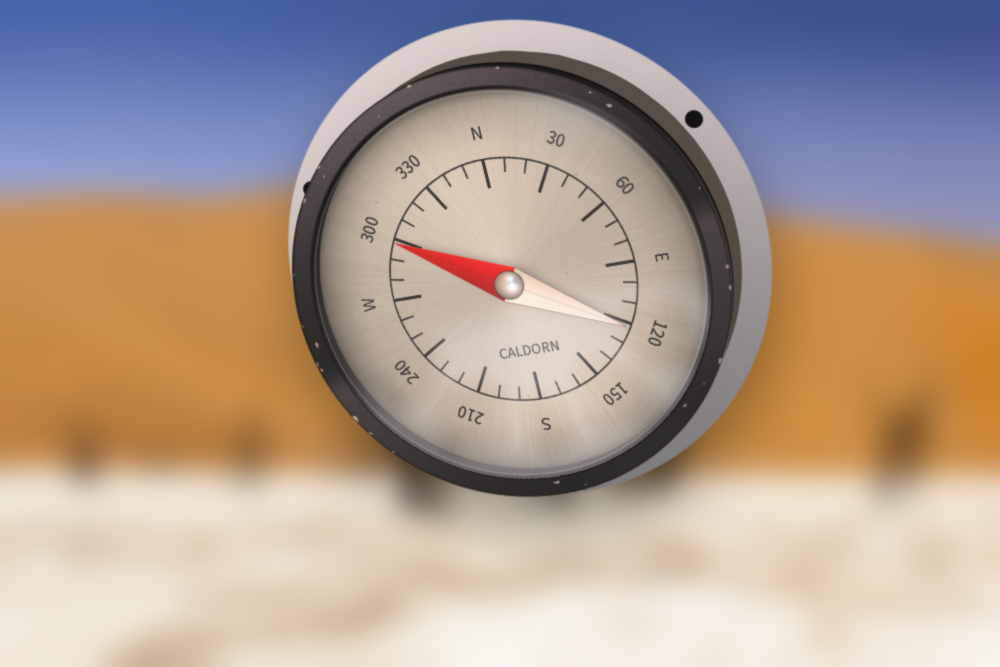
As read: 300
